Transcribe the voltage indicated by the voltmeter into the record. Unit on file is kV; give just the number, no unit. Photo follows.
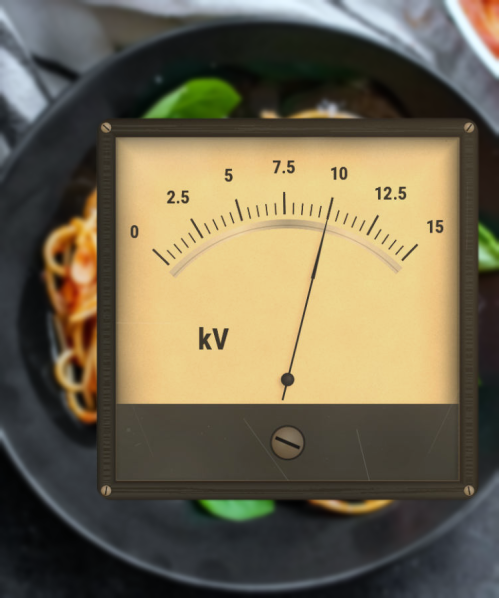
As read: 10
